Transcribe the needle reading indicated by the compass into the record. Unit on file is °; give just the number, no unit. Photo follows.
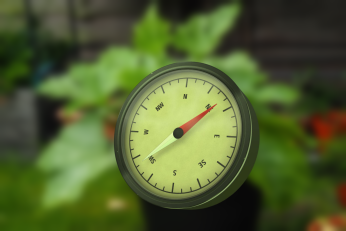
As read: 50
